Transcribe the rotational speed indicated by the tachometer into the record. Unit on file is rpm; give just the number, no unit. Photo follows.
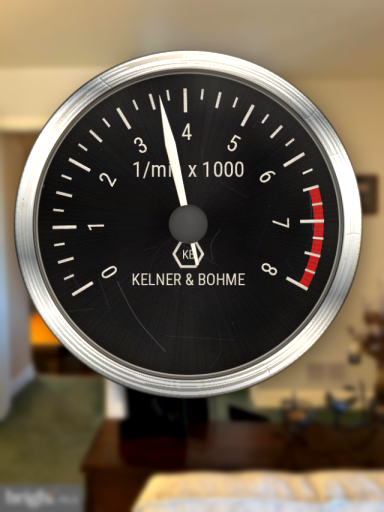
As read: 3625
